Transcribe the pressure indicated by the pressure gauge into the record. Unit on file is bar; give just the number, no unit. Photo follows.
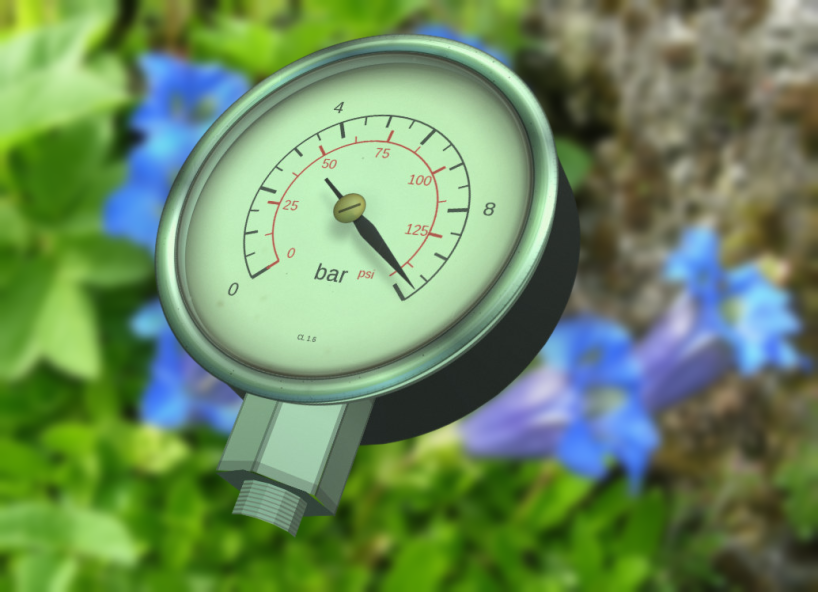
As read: 9.75
